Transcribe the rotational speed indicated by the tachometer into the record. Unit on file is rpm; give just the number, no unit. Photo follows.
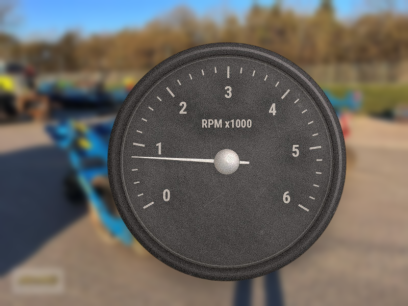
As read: 800
